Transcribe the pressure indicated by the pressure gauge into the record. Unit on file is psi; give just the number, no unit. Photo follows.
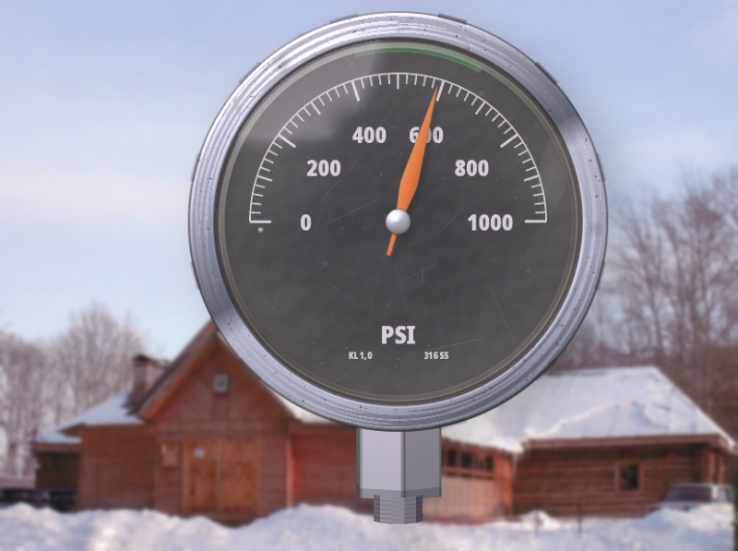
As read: 590
